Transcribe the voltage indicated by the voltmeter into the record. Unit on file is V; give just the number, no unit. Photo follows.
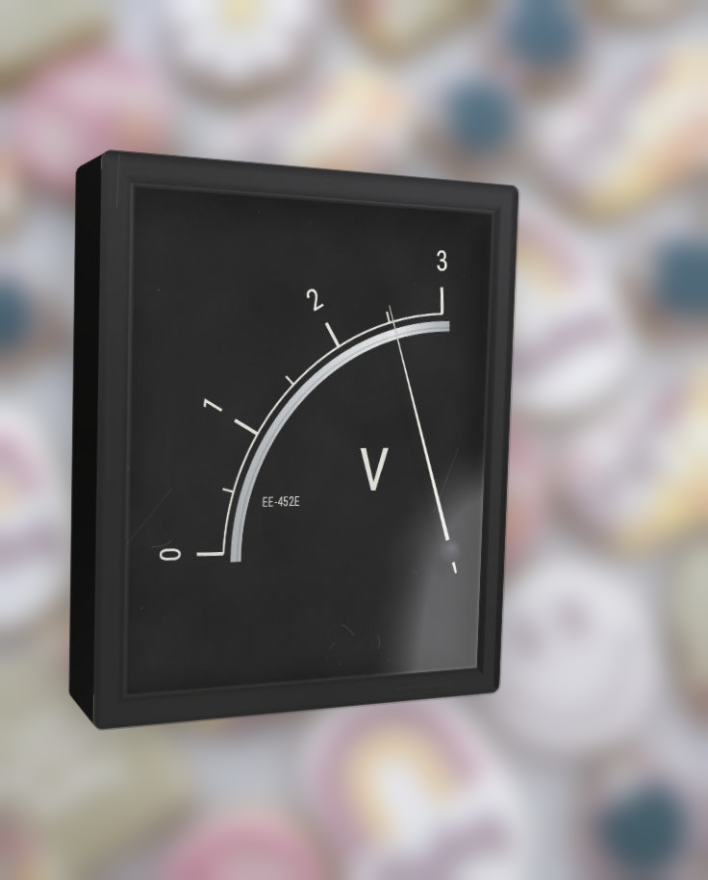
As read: 2.5
